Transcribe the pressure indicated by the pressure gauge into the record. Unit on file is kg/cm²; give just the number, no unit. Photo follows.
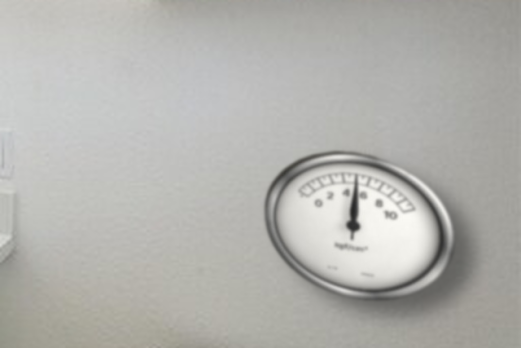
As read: 5
